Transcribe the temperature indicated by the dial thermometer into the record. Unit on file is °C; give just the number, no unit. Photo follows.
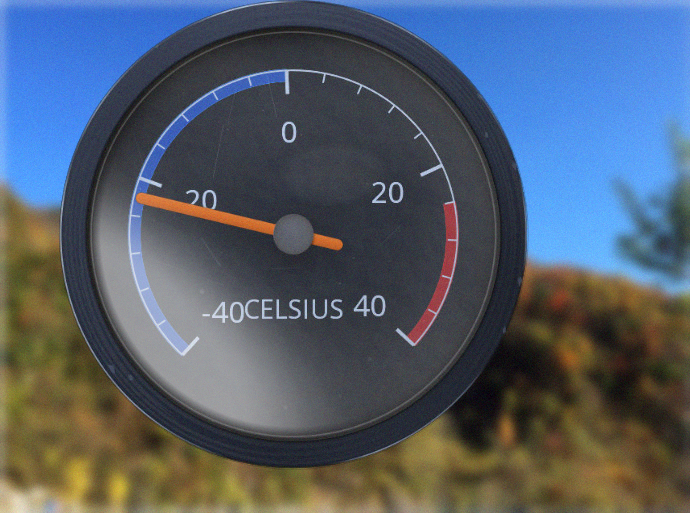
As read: -22
